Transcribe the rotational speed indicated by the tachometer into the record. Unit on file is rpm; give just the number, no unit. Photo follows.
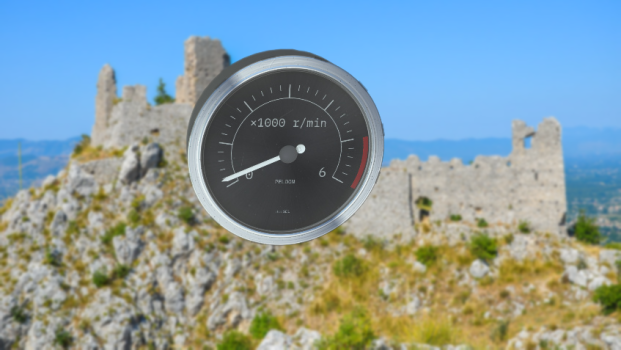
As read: 200
